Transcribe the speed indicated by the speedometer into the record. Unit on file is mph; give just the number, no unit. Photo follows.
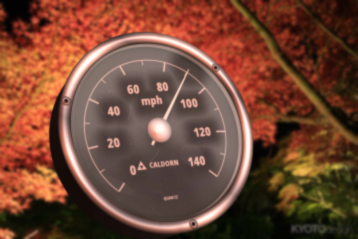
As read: 90
